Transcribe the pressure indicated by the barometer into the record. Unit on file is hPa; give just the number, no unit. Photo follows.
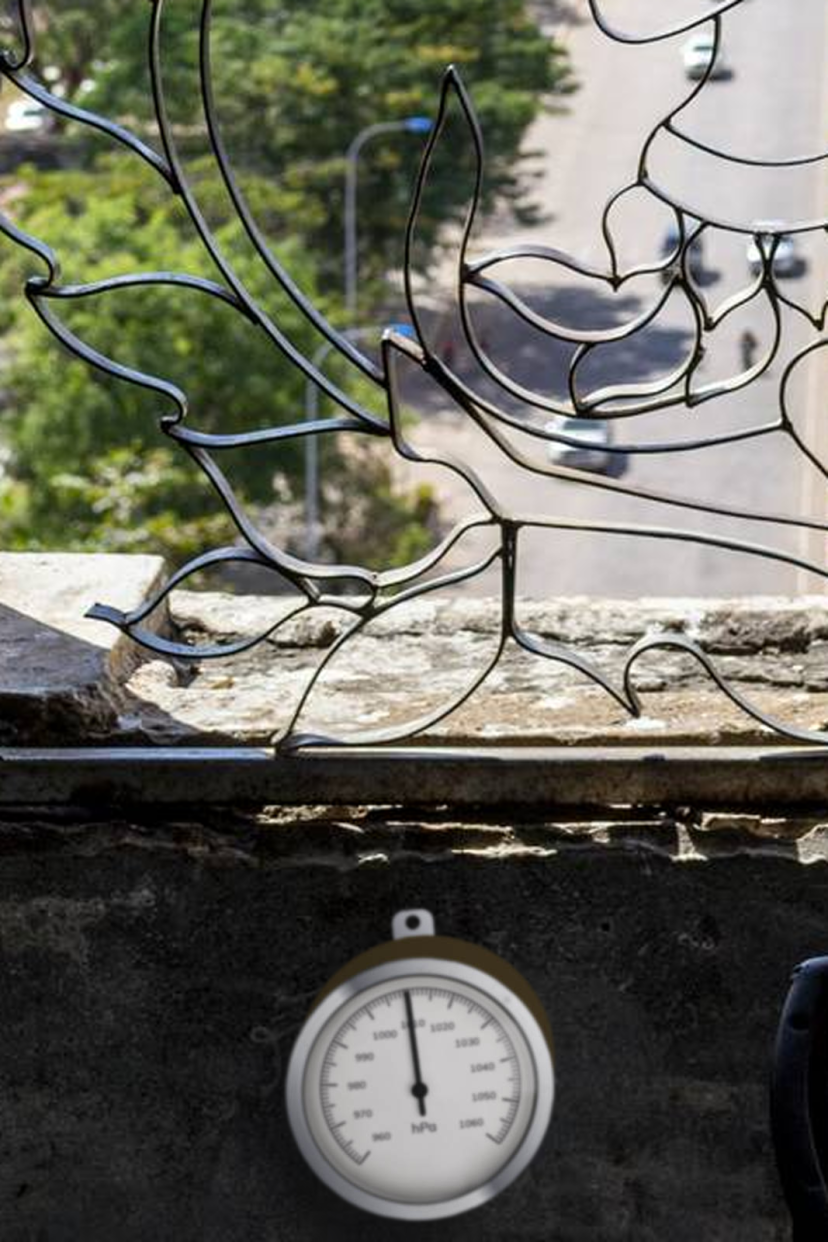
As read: 1010
